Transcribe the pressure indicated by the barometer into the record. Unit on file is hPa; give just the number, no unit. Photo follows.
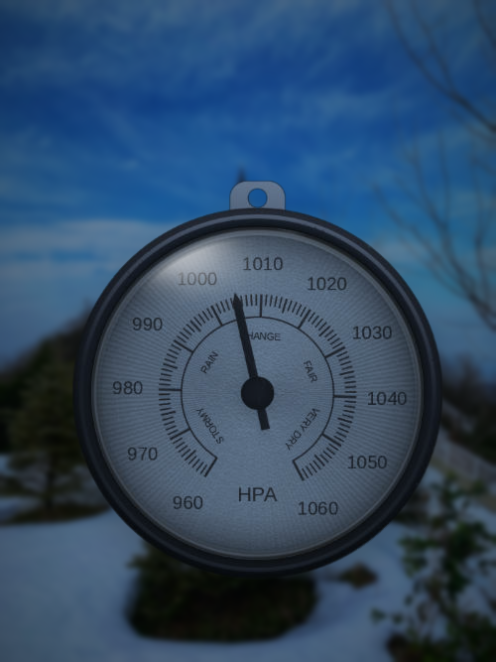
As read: 1005
